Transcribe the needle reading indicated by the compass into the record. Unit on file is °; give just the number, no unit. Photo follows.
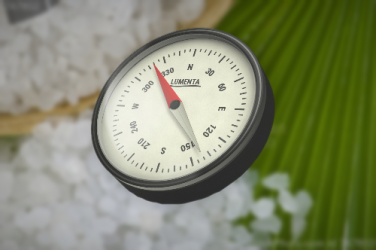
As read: 320
